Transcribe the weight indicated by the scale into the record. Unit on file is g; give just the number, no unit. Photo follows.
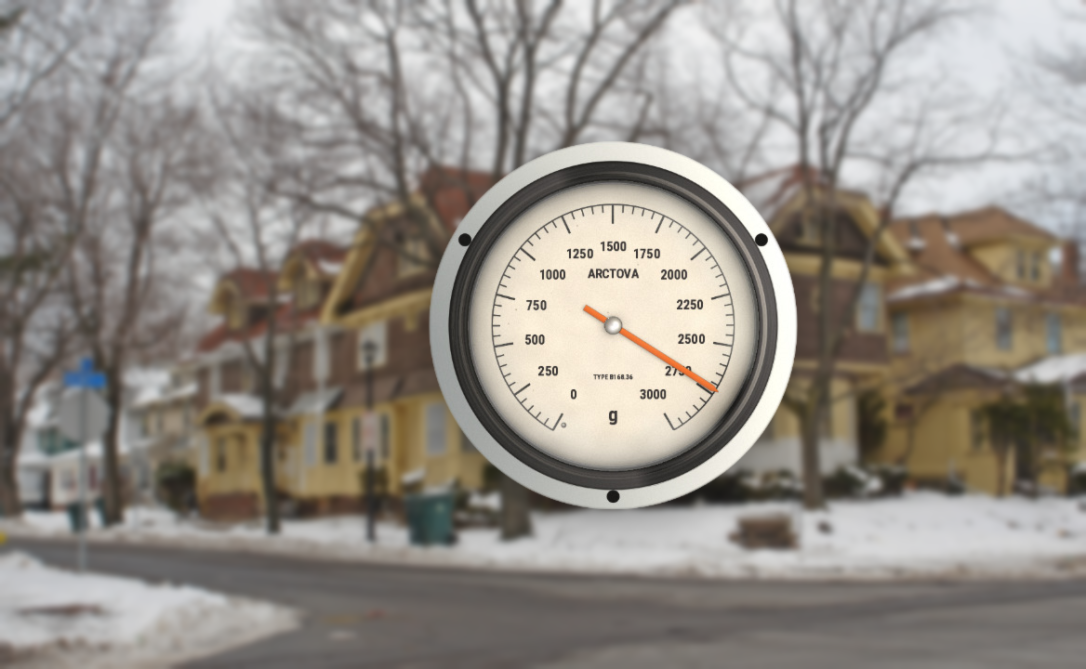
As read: 2725
